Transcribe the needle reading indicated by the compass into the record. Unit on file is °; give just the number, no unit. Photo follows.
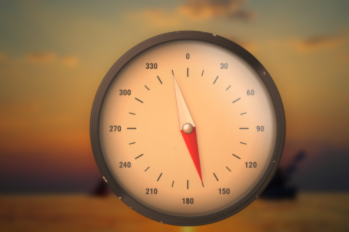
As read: 165
